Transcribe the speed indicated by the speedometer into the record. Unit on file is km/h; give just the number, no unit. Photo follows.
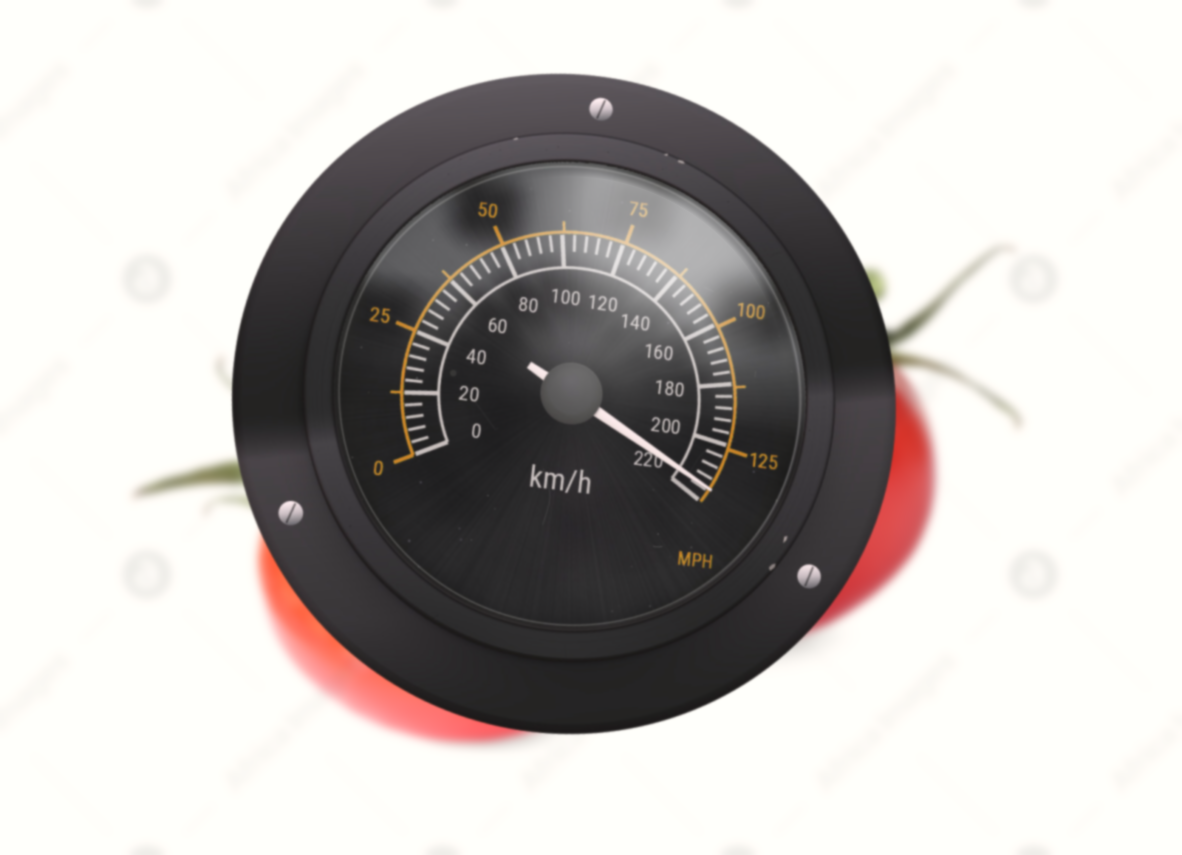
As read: 216
